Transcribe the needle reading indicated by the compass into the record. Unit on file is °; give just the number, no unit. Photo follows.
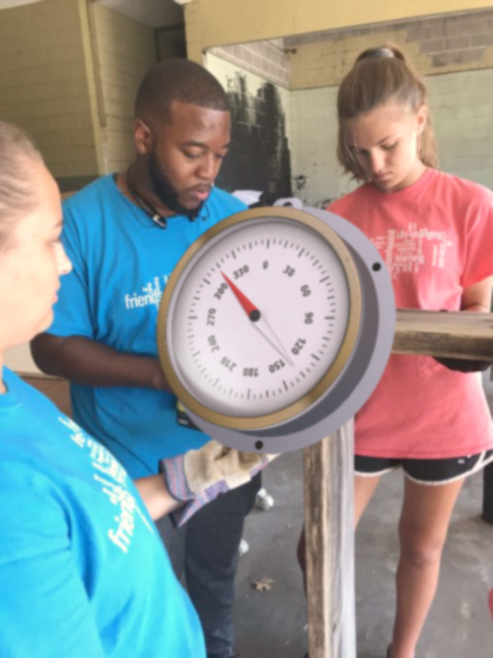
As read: 315
